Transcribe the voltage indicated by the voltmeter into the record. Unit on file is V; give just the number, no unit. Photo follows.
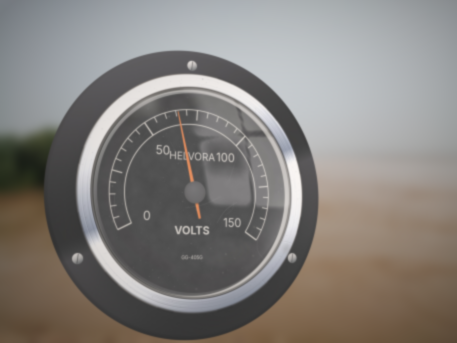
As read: 65
